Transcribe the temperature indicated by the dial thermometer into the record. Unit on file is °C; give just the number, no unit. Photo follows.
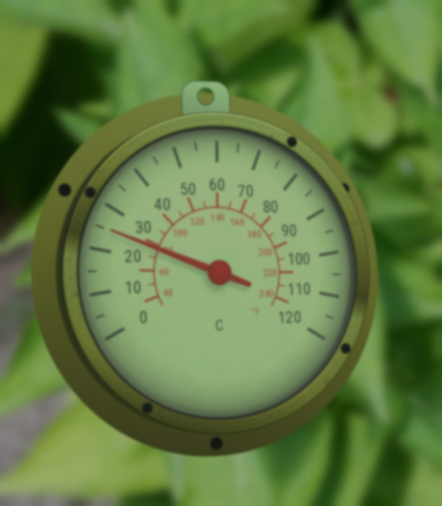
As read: 25
